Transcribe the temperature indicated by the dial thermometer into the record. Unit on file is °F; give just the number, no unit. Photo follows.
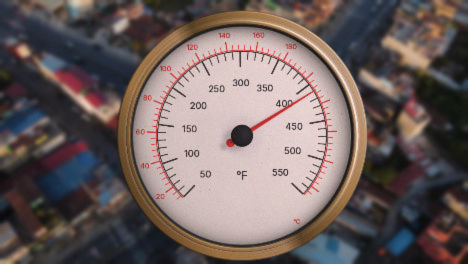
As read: 410
